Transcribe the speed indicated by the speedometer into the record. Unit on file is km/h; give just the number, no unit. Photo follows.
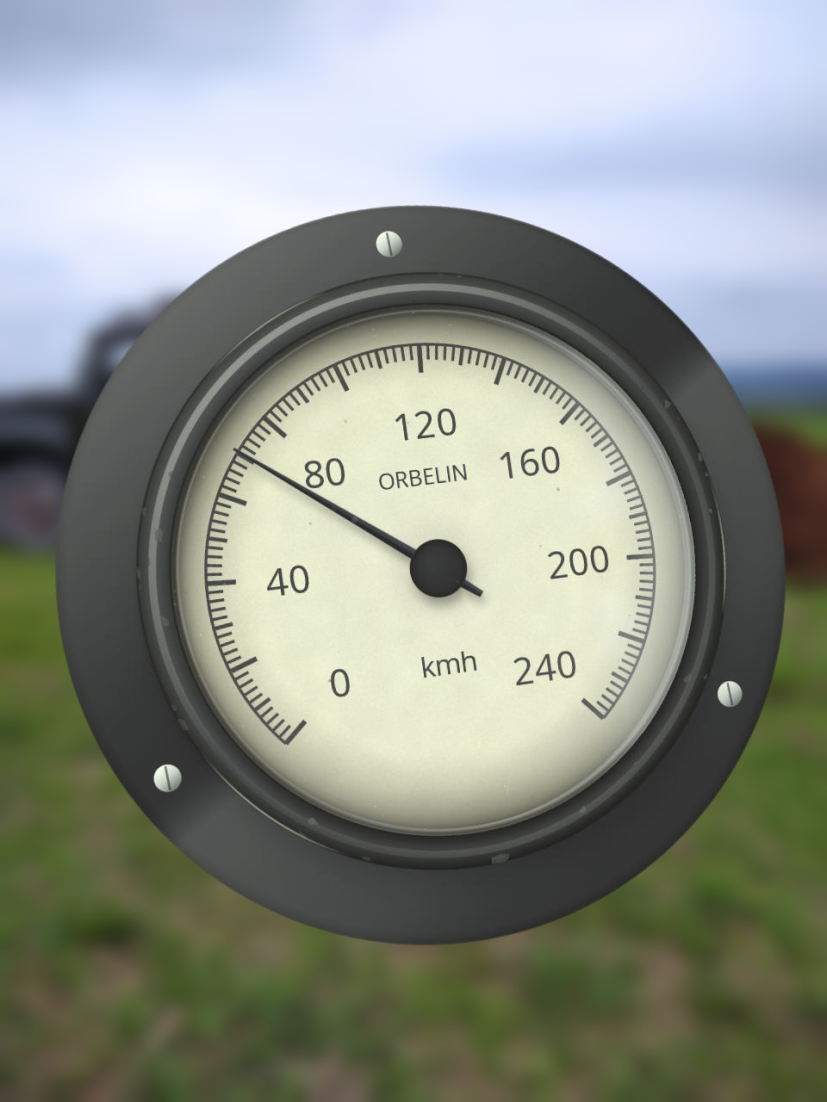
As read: 70
